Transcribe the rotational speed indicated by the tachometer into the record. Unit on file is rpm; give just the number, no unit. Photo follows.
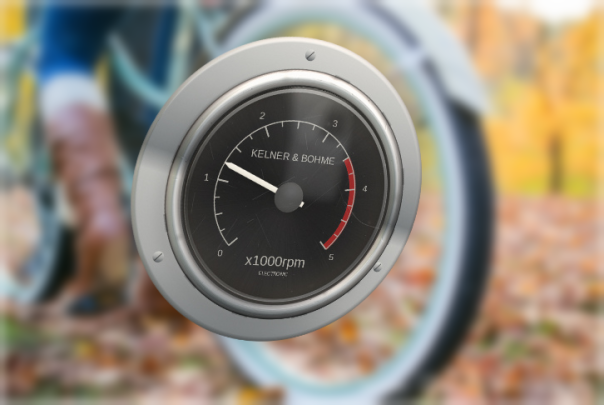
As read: 1250
